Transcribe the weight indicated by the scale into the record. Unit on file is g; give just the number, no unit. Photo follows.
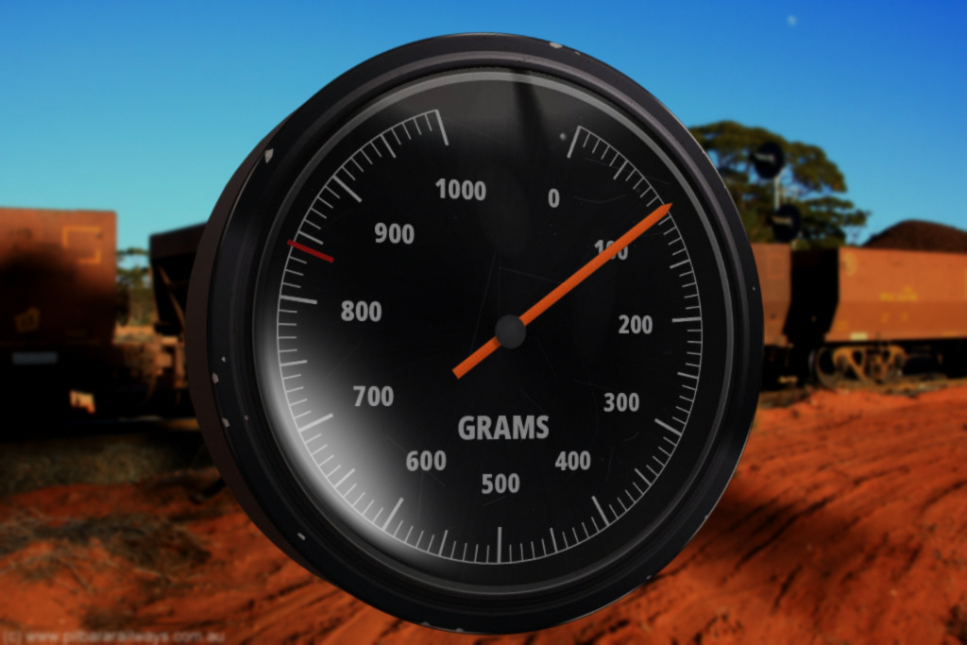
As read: 100
